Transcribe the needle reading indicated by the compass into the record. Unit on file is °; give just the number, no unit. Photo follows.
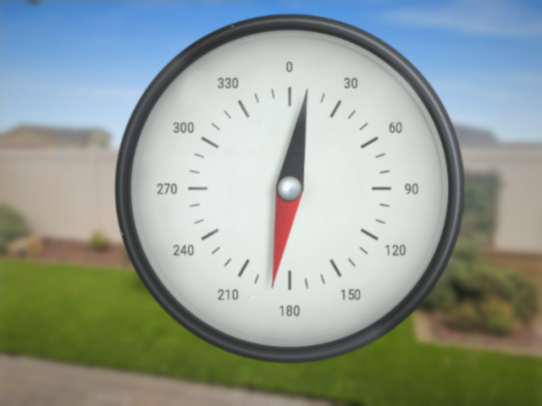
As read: 190
